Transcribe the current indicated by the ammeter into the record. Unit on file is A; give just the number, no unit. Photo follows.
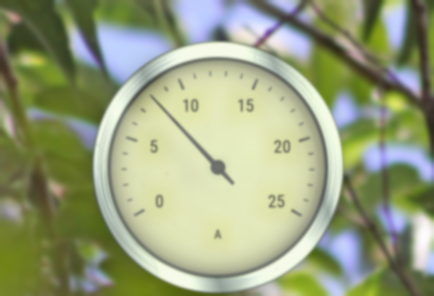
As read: 8
